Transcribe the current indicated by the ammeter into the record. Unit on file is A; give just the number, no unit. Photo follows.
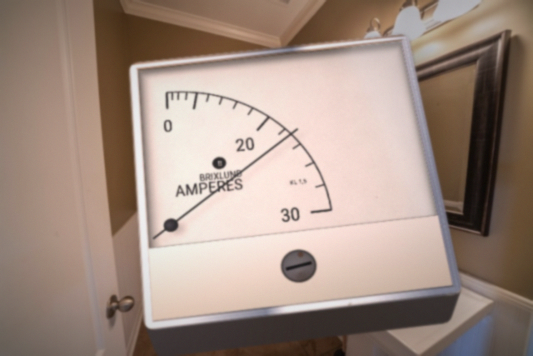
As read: 23
